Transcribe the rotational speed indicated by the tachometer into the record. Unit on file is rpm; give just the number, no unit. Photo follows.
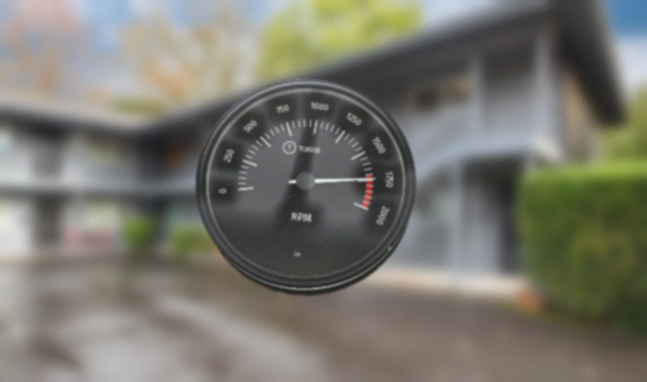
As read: 1750
